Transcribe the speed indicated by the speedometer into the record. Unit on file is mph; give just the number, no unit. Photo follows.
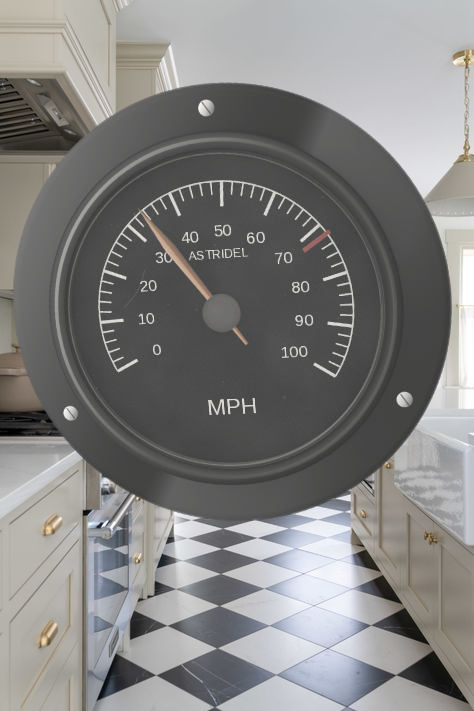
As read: 34
